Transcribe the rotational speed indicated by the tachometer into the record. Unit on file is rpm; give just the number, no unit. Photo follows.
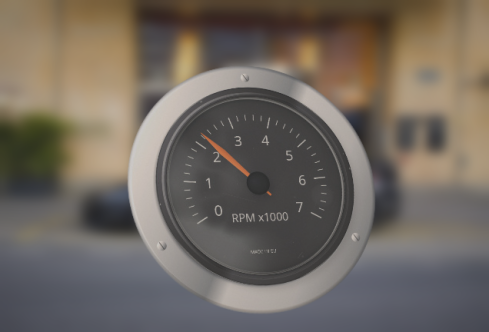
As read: 2200
